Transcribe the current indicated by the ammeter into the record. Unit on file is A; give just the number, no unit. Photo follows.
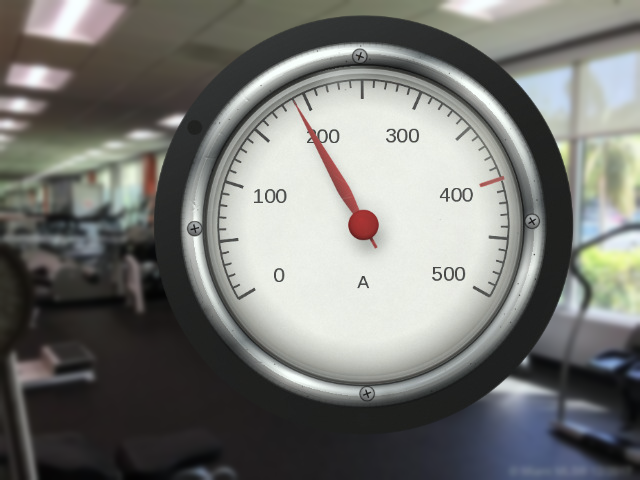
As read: 190
